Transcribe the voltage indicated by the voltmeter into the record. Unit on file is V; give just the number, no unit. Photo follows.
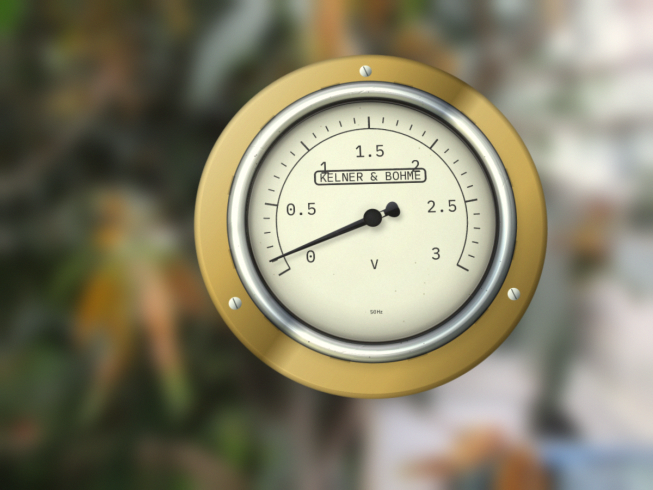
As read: 0.1
